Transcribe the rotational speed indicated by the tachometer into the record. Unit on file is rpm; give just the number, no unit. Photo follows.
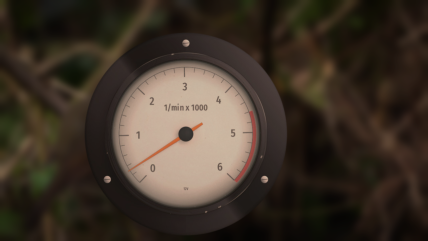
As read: 300
